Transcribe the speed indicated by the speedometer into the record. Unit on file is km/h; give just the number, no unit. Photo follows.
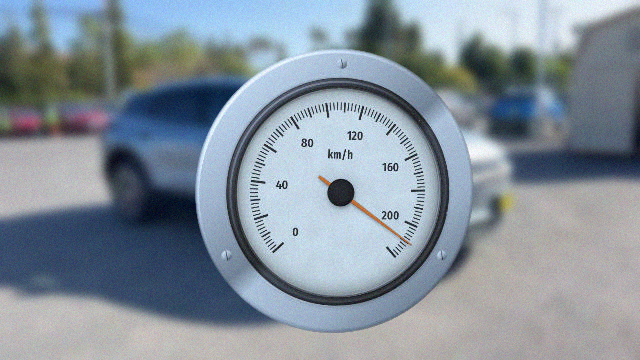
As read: 210
